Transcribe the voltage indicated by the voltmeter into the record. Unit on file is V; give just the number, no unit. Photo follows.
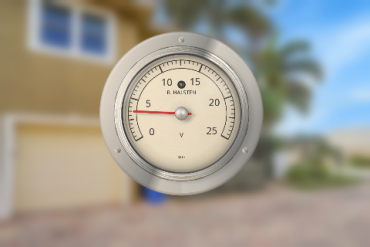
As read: 3.5
